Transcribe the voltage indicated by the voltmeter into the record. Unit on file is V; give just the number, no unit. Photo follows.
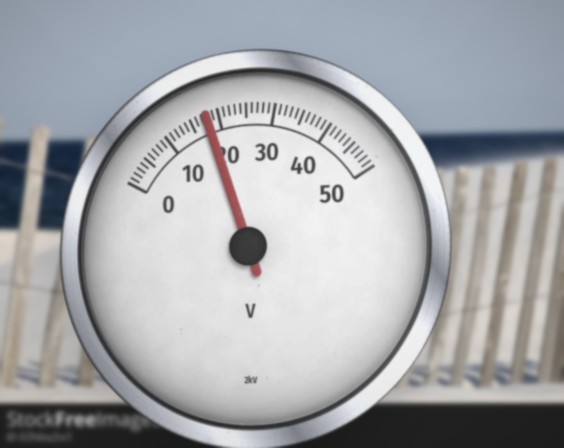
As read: 18
